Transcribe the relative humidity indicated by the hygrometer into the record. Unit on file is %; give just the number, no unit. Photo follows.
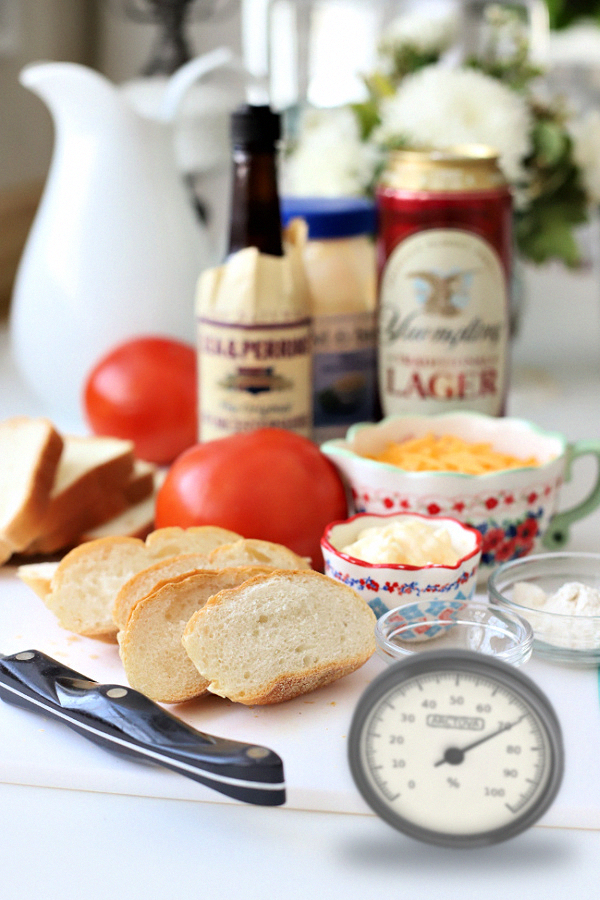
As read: 70
